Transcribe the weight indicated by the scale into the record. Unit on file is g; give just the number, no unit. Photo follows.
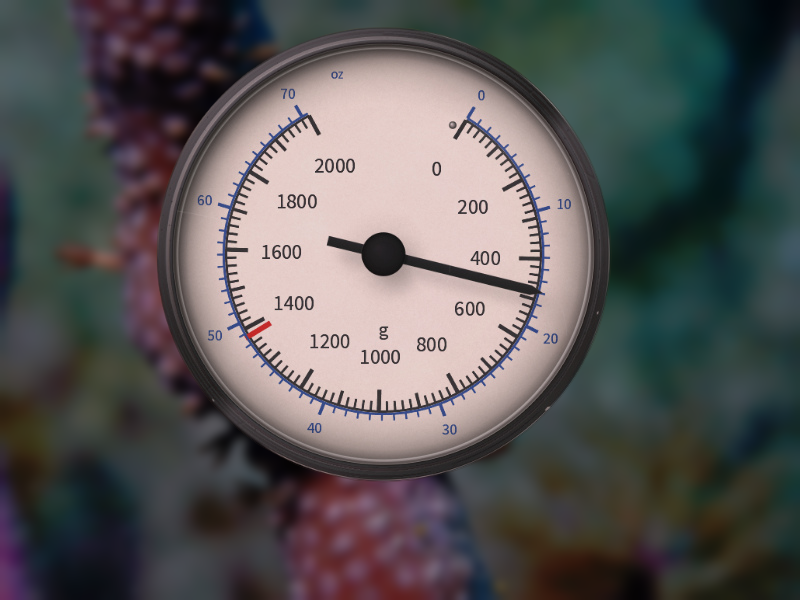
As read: 480
